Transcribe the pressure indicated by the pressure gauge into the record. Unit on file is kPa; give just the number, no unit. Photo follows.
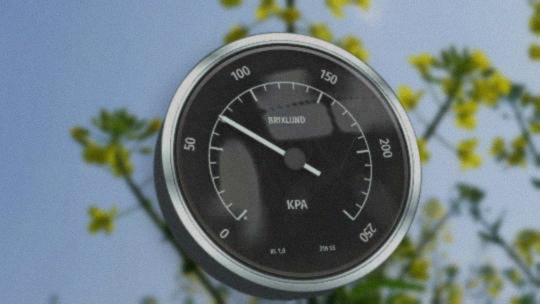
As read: 70
